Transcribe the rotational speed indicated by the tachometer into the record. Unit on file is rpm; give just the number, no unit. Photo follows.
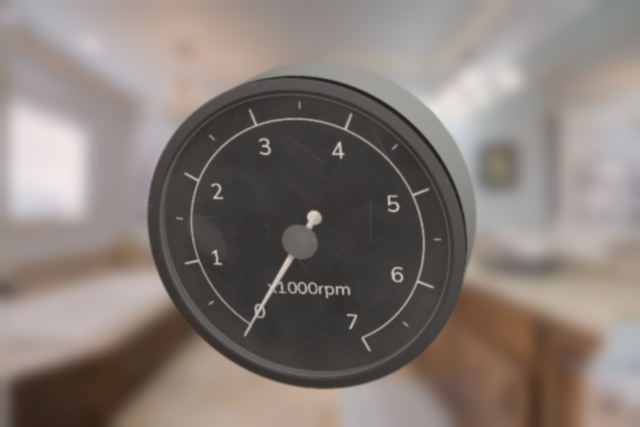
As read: 0
